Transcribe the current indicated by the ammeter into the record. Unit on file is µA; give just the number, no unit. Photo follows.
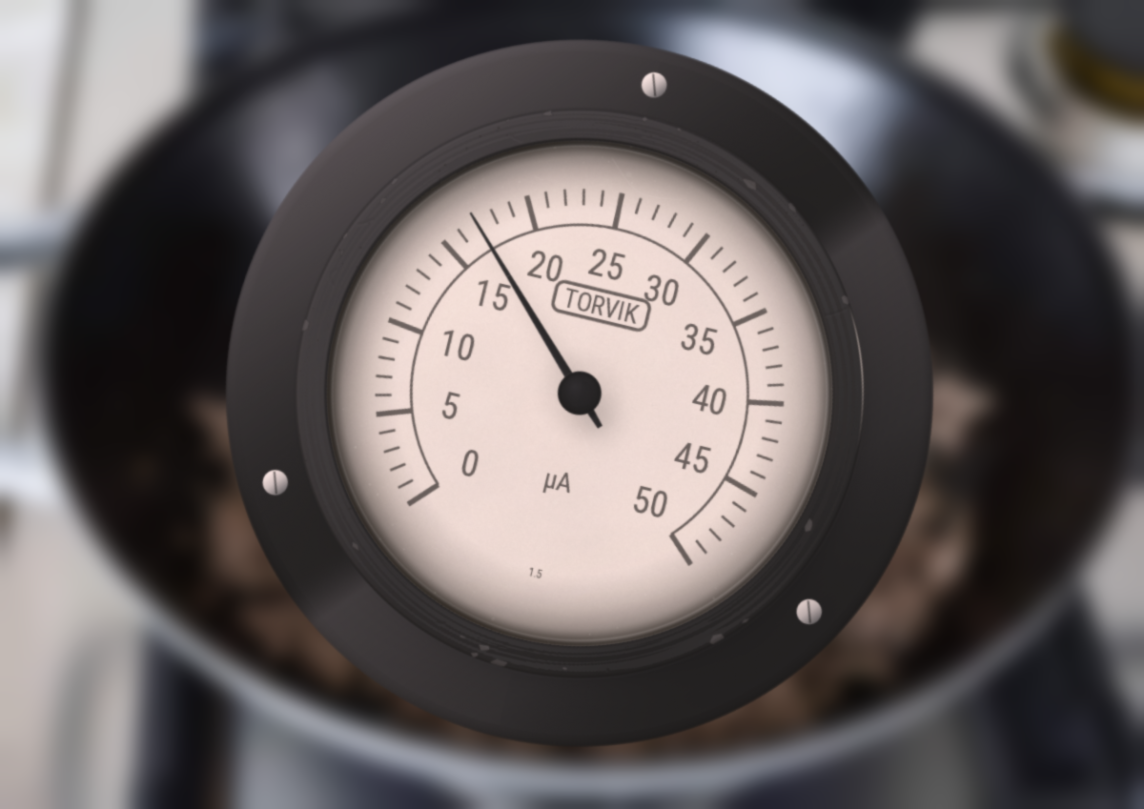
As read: 17
